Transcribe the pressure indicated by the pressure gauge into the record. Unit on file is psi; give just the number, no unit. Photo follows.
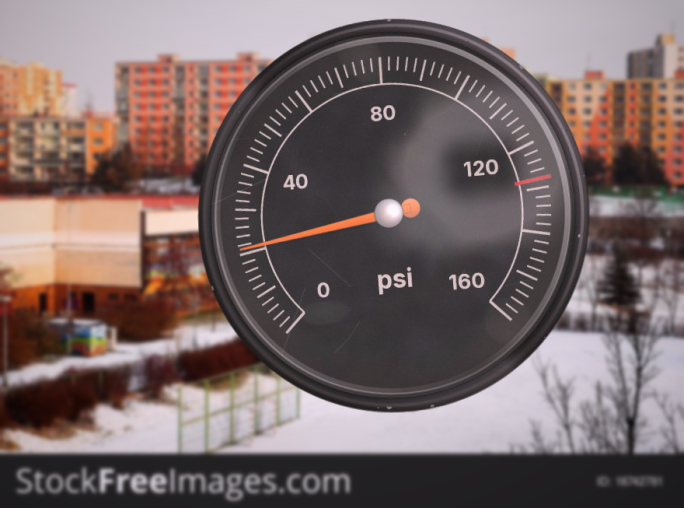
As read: 21
